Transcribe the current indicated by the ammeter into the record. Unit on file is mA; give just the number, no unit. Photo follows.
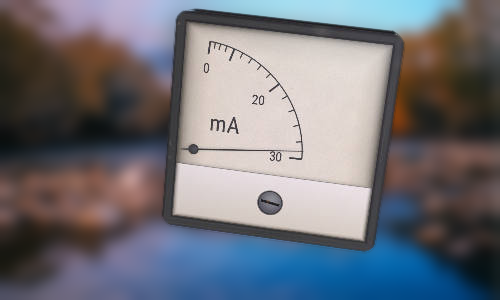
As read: 29
